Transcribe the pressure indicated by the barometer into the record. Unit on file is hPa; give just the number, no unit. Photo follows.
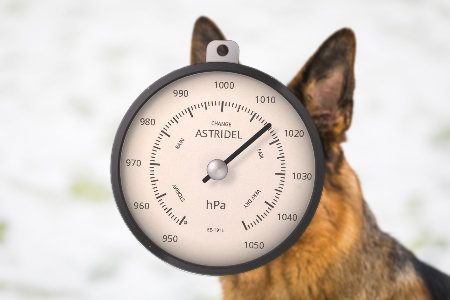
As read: 1015
